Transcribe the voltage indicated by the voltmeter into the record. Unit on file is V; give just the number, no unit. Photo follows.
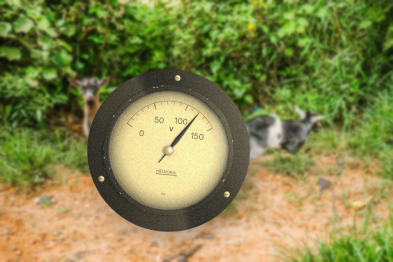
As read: 120
